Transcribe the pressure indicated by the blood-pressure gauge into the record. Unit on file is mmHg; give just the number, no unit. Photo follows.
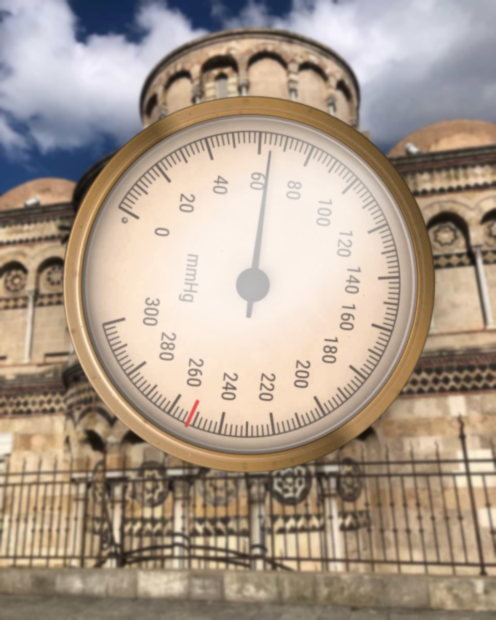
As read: 64
